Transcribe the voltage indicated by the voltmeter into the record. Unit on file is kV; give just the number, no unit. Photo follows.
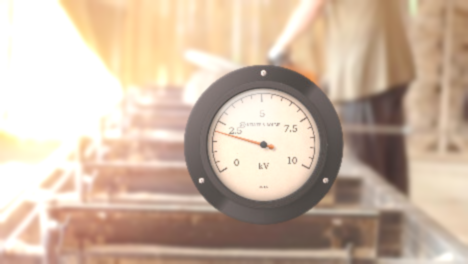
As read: 2
